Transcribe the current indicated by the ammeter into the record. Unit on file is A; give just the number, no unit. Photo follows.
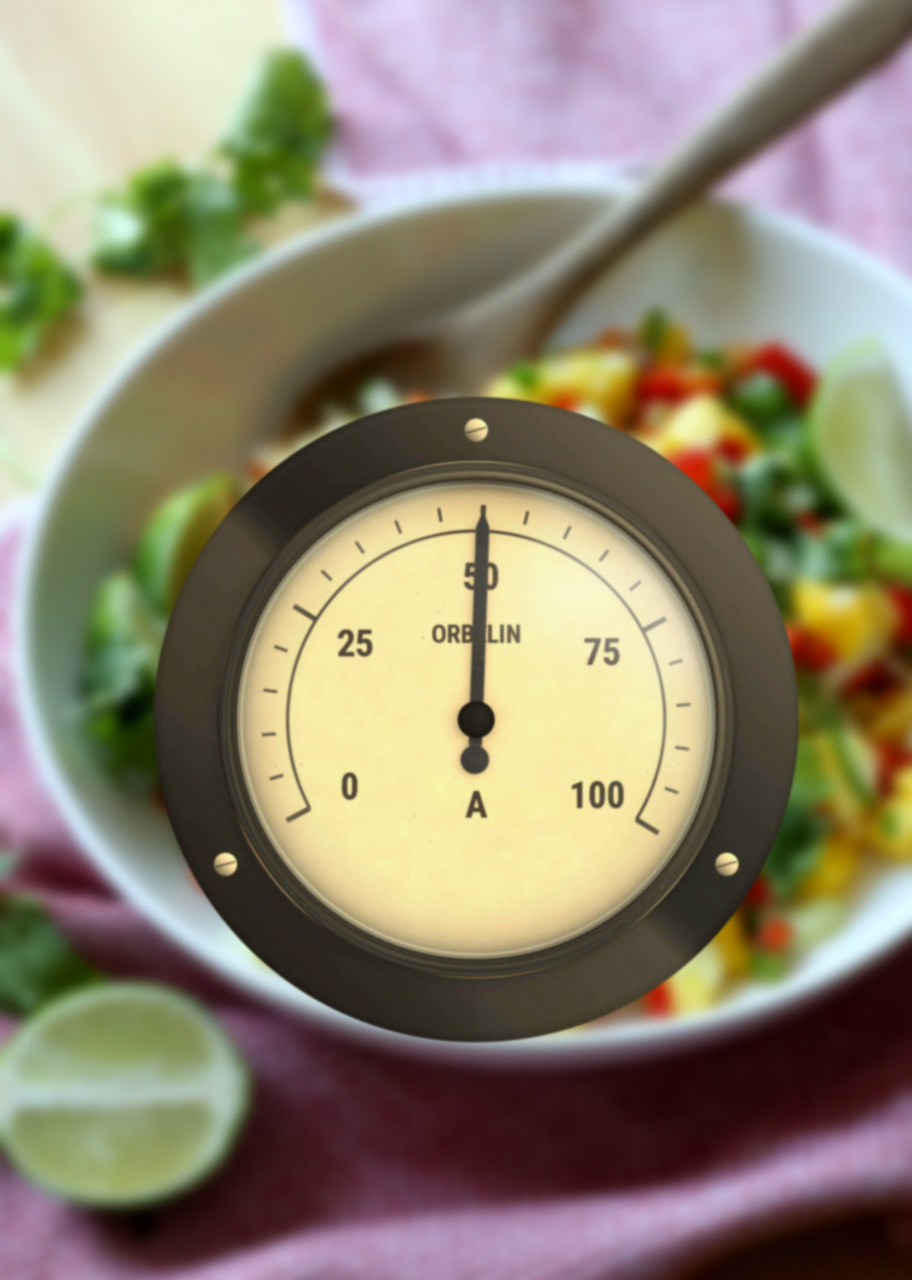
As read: 50
